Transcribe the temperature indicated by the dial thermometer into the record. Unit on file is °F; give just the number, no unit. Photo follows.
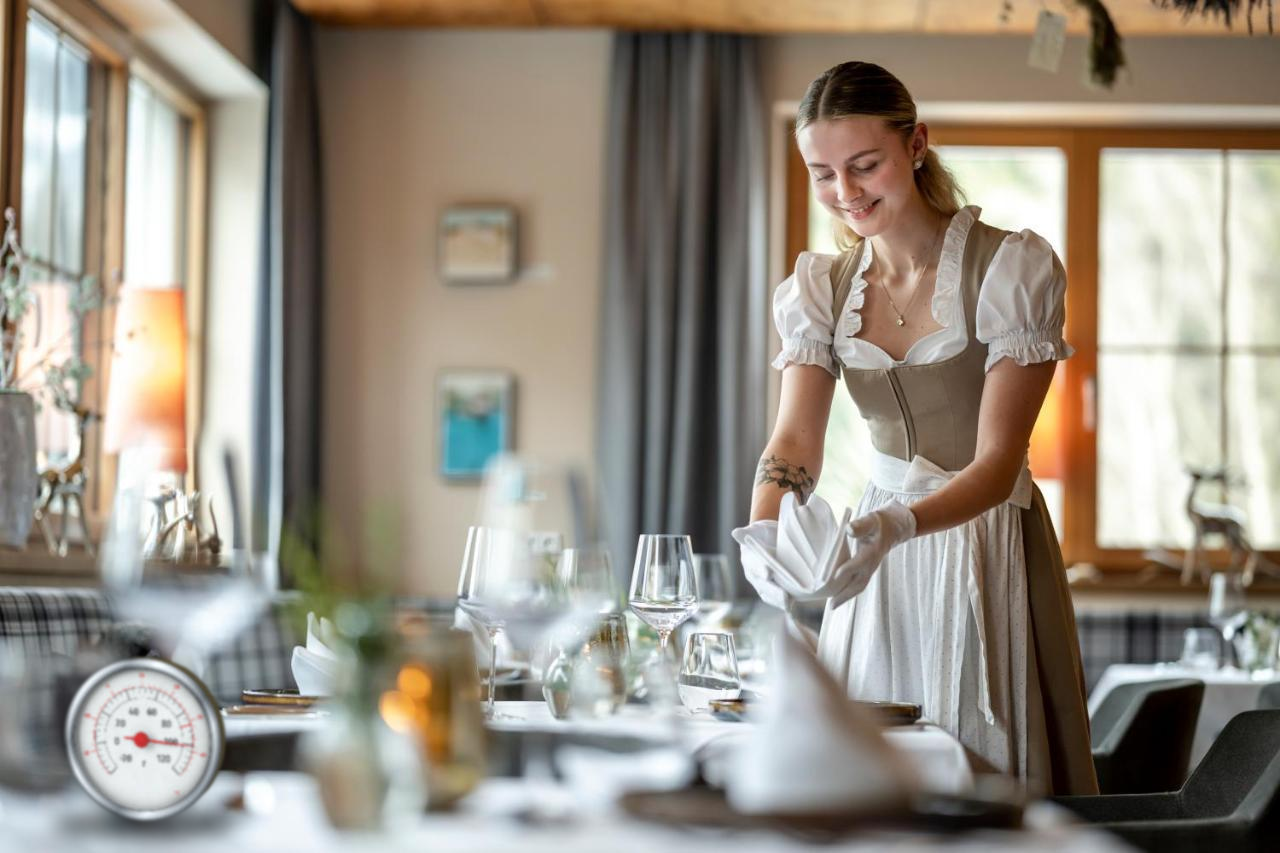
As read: 100
